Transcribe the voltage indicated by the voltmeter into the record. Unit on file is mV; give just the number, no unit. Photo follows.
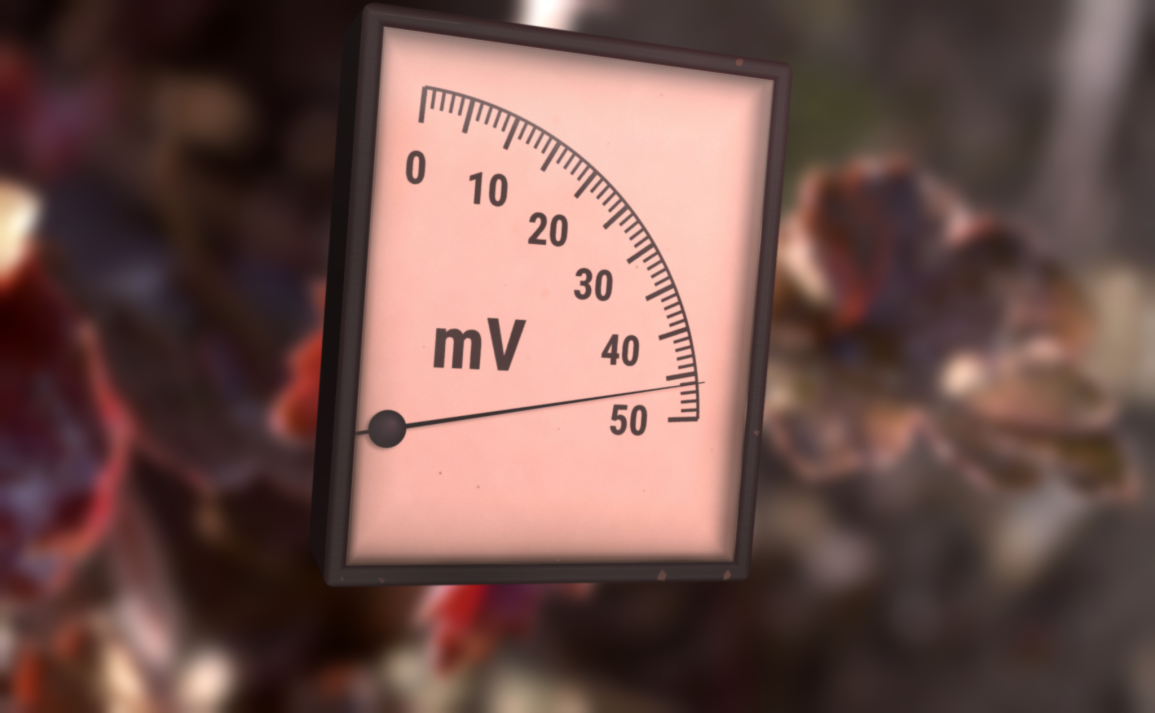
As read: 46
